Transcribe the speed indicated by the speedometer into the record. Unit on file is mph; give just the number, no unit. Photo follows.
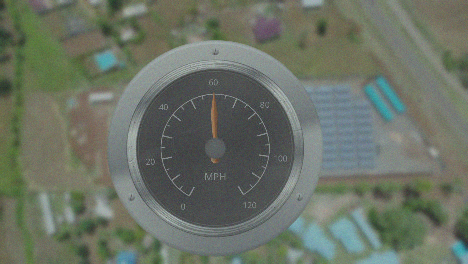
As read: 60
